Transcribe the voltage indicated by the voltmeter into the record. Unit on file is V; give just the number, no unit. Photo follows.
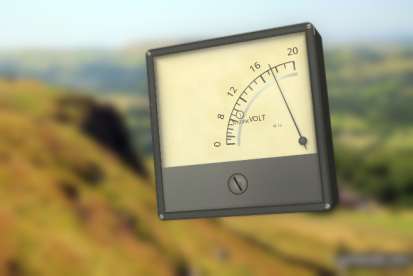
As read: 17.5
